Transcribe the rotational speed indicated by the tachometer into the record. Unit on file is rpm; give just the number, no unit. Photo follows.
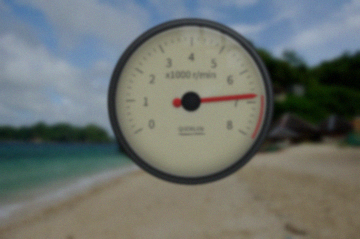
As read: 6800
